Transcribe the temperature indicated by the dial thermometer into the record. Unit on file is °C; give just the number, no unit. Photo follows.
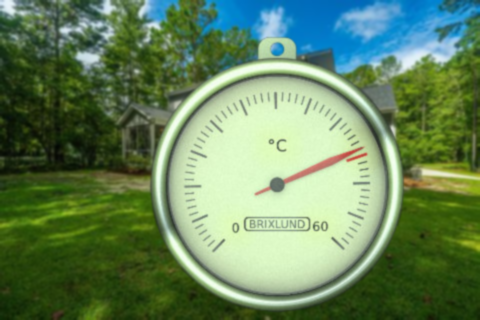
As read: 45
